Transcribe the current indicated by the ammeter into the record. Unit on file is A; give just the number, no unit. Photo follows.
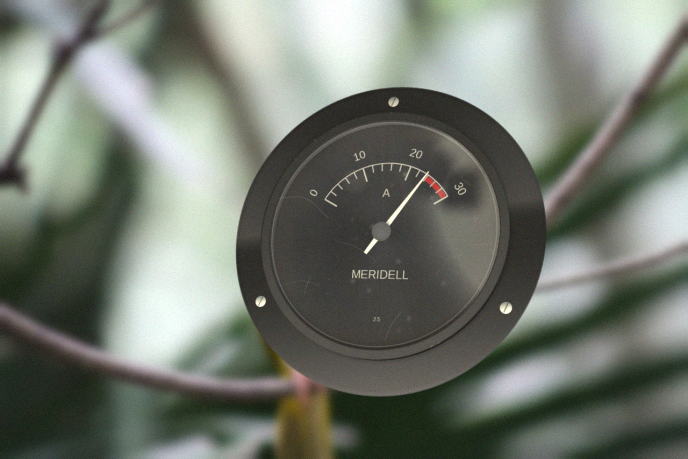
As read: 24
